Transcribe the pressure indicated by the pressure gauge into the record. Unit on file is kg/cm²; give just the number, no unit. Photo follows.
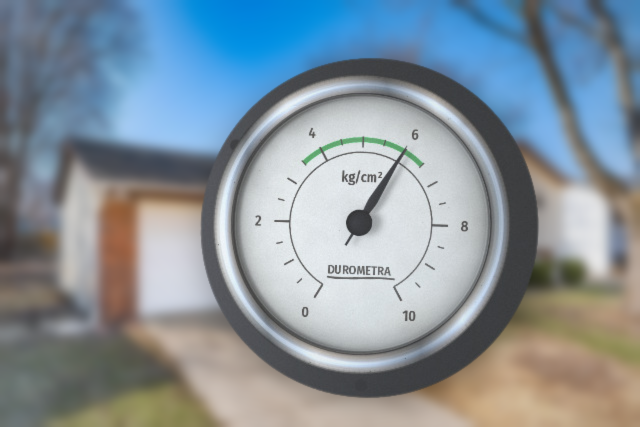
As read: 6
